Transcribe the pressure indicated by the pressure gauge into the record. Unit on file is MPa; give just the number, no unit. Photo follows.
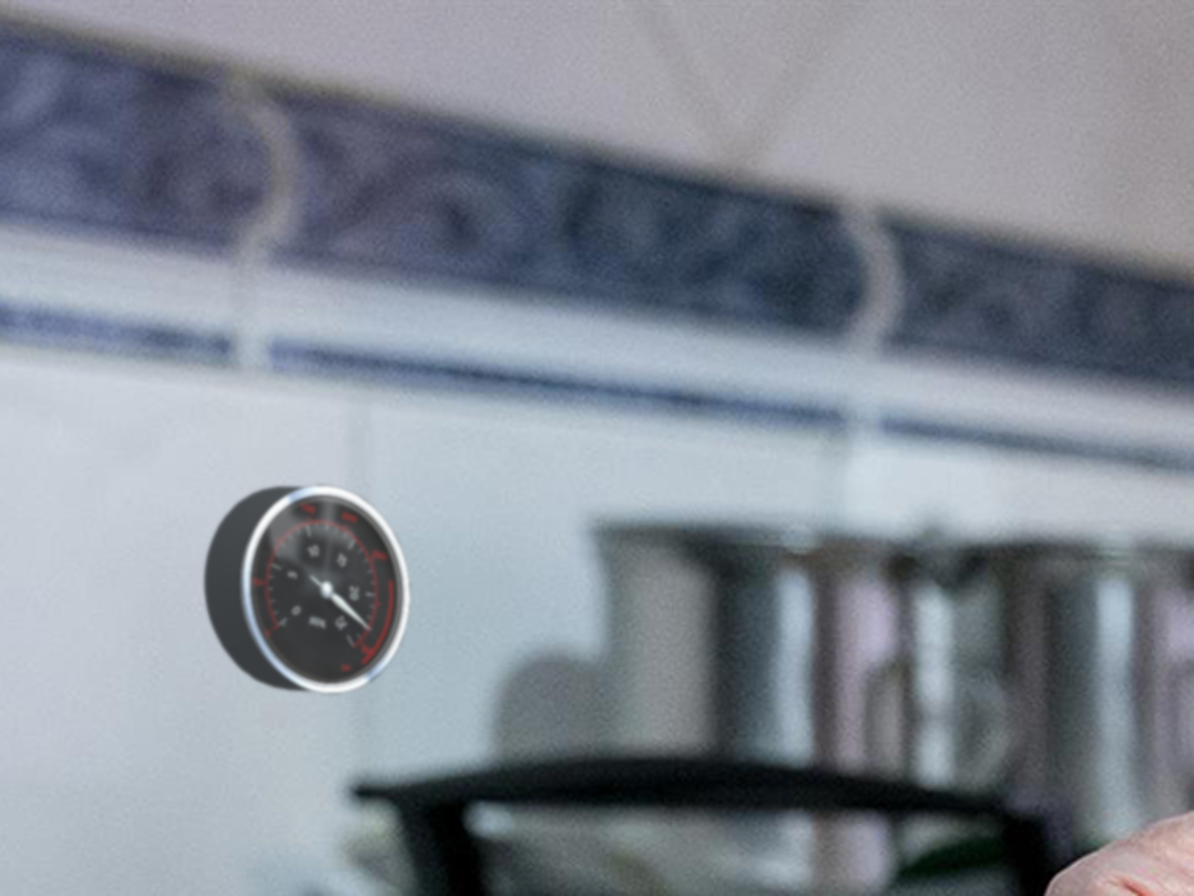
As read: 23
